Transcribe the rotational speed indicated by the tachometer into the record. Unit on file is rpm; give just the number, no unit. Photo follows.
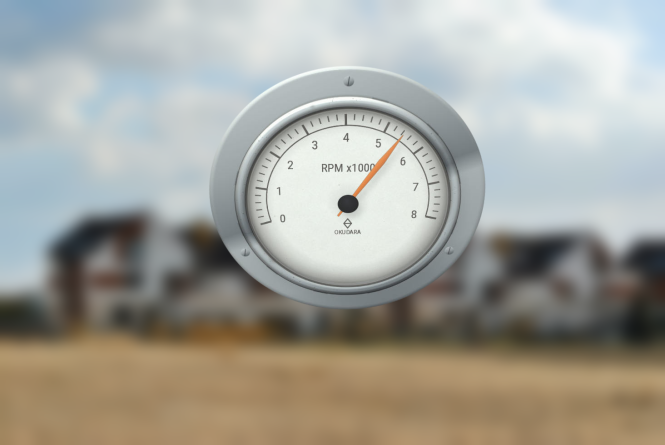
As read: 5400
